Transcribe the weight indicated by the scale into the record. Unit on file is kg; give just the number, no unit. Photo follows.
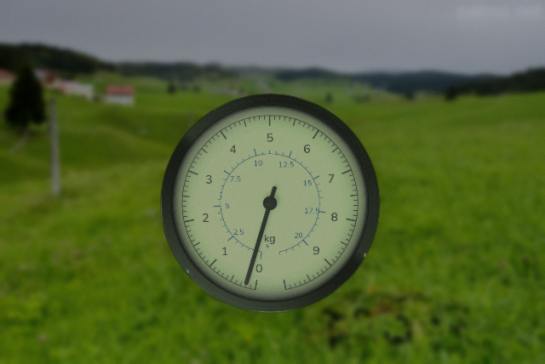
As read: 0.2
